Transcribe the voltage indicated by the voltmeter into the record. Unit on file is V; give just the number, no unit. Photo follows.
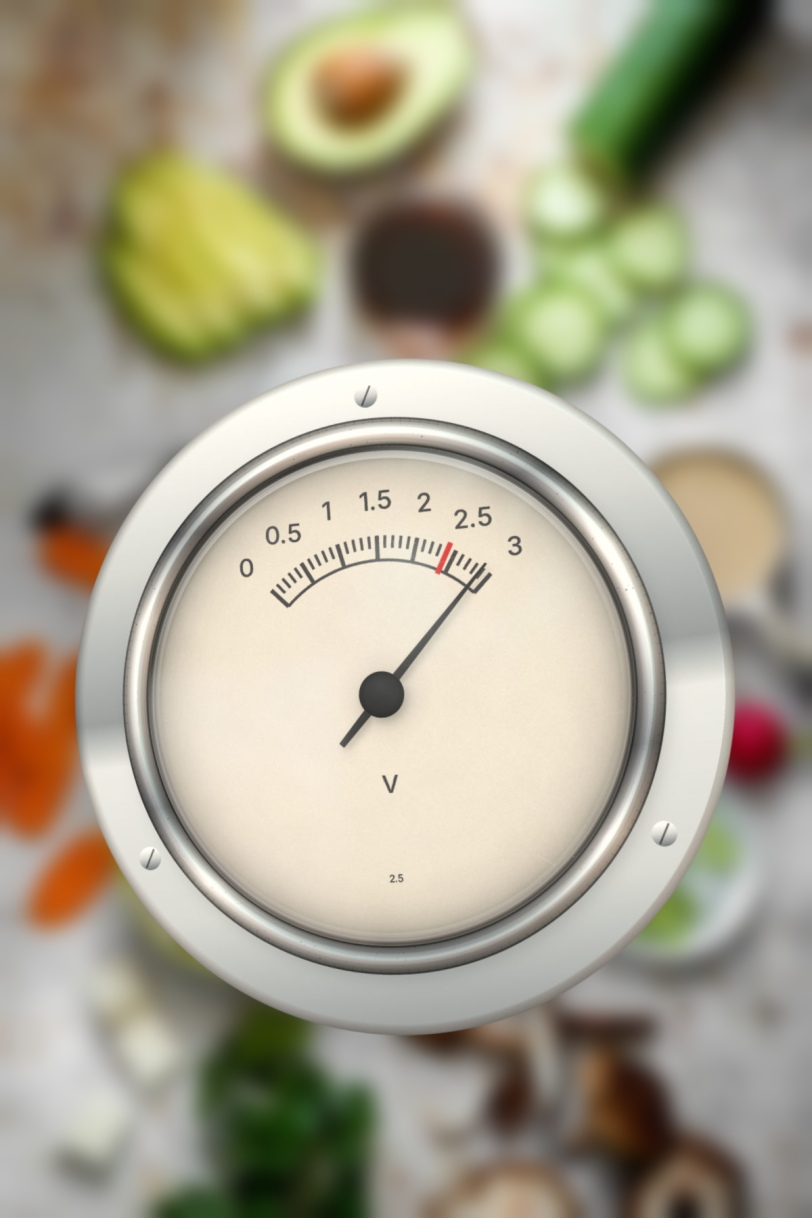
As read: 2.9
